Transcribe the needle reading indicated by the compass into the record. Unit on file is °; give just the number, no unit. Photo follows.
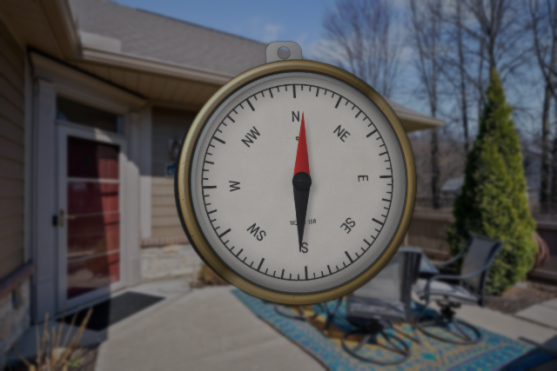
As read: 5
